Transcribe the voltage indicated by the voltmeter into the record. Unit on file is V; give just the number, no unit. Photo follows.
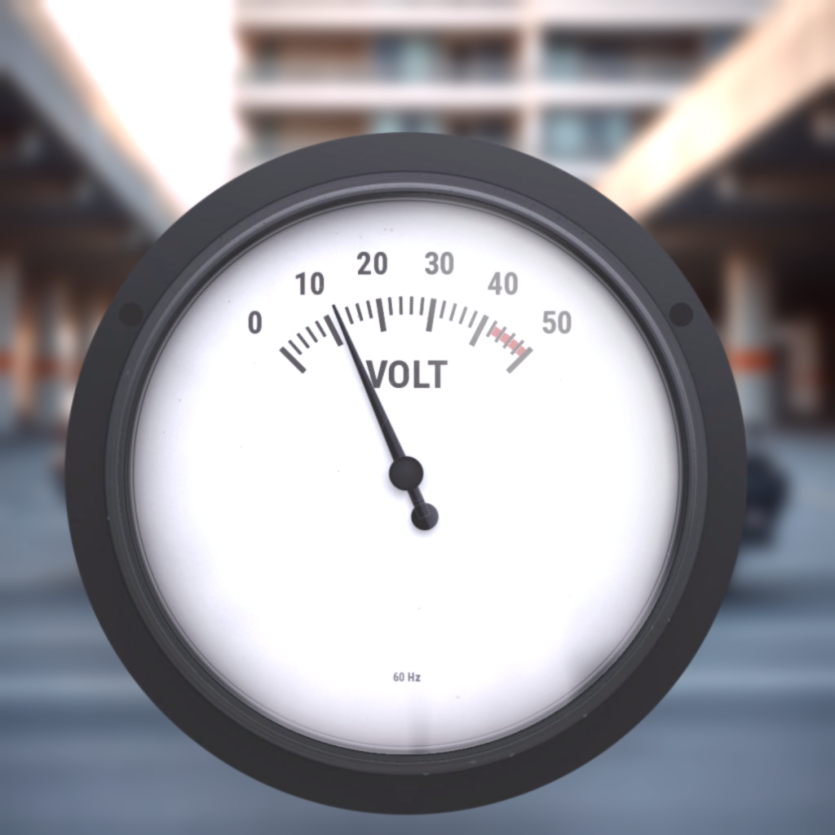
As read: 12
